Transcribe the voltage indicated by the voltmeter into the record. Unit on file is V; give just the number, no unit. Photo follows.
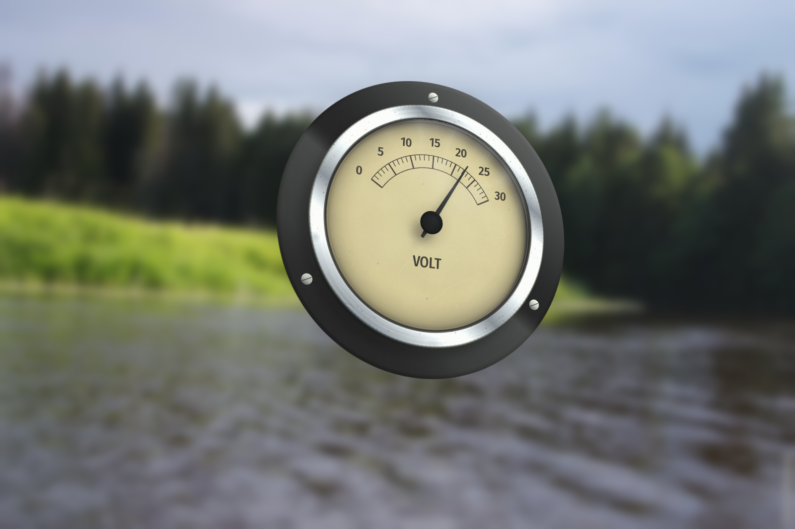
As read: 22
